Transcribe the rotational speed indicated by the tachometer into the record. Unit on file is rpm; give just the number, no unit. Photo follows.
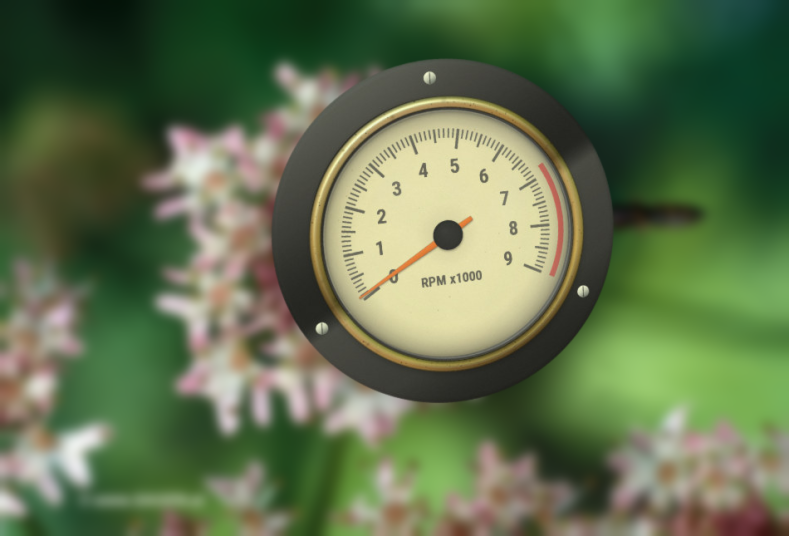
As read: 100
